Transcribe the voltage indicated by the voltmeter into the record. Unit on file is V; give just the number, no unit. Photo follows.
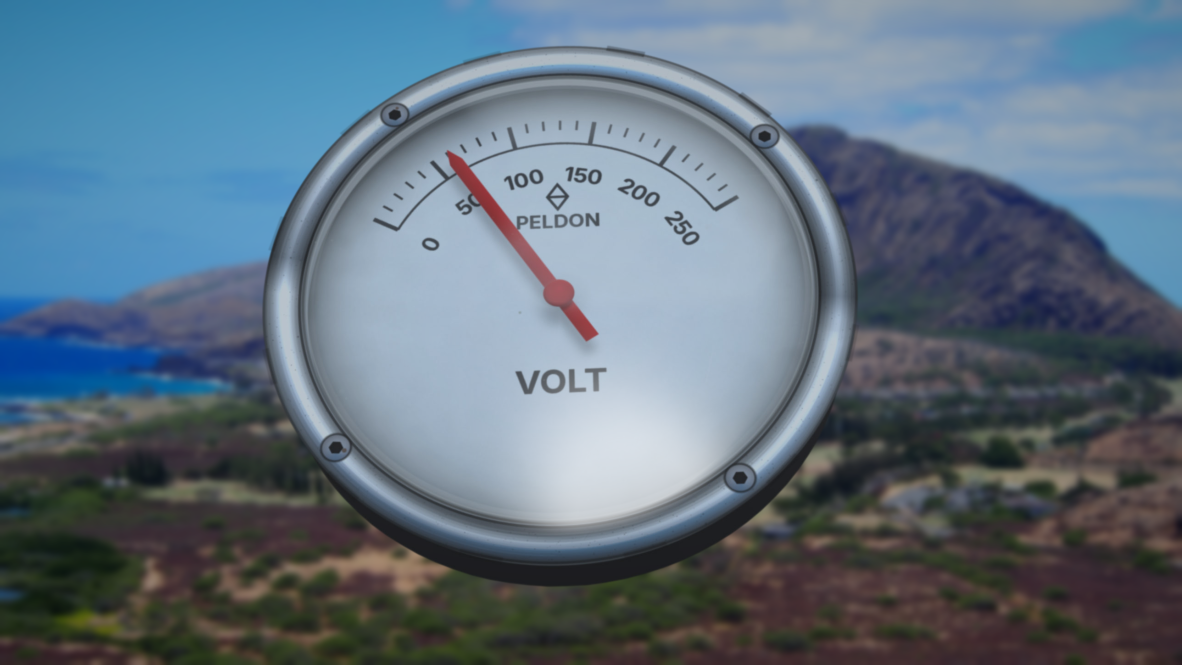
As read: 60
